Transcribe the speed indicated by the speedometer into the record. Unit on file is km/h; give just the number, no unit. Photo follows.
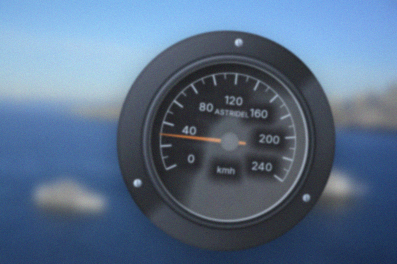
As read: 30
